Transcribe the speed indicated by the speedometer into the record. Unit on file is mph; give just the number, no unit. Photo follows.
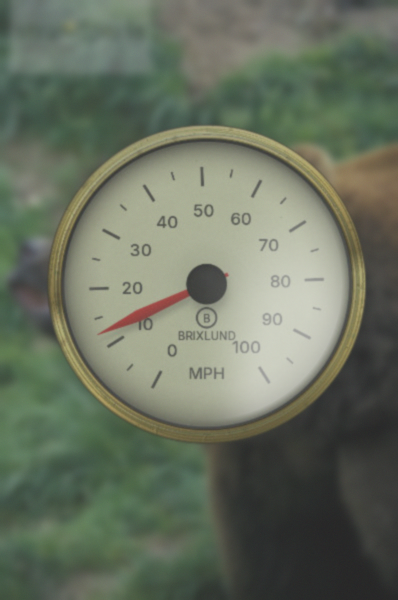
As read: 12.5
